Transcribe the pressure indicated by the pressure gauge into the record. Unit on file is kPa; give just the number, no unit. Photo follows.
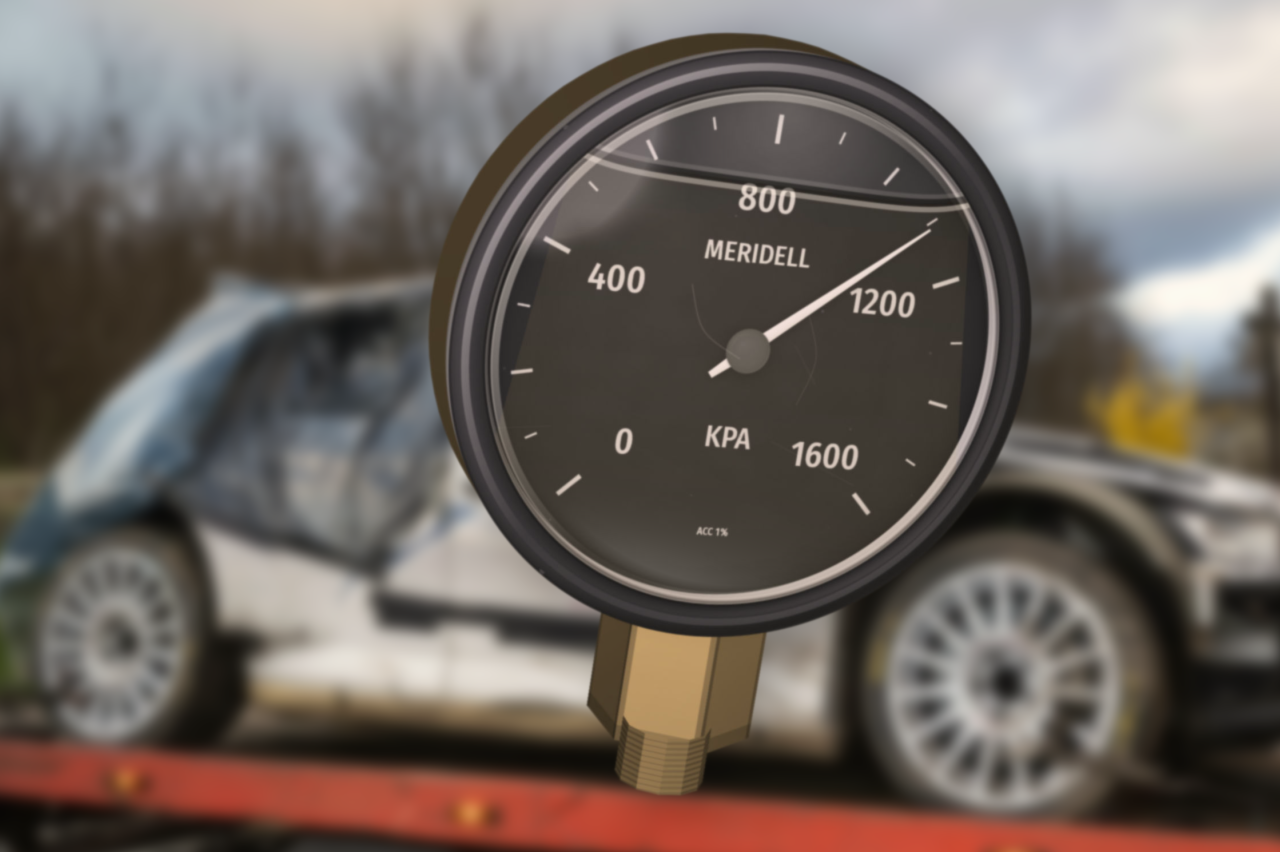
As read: 1100
